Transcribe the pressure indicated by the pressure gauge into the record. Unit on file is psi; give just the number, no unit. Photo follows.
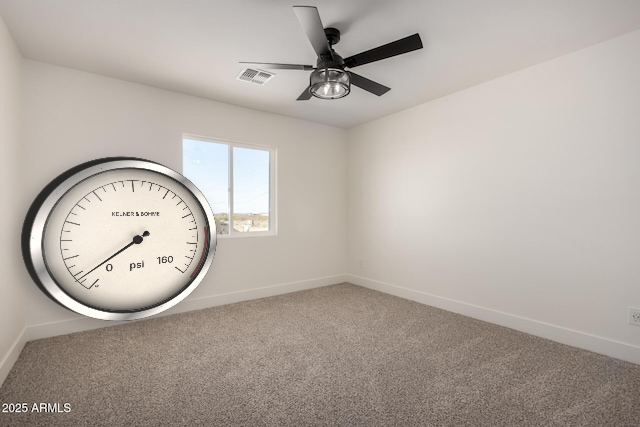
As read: 7.5
